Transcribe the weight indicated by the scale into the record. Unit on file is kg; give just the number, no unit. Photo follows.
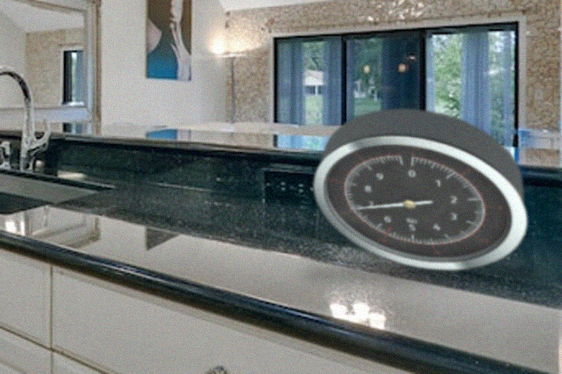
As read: 7
